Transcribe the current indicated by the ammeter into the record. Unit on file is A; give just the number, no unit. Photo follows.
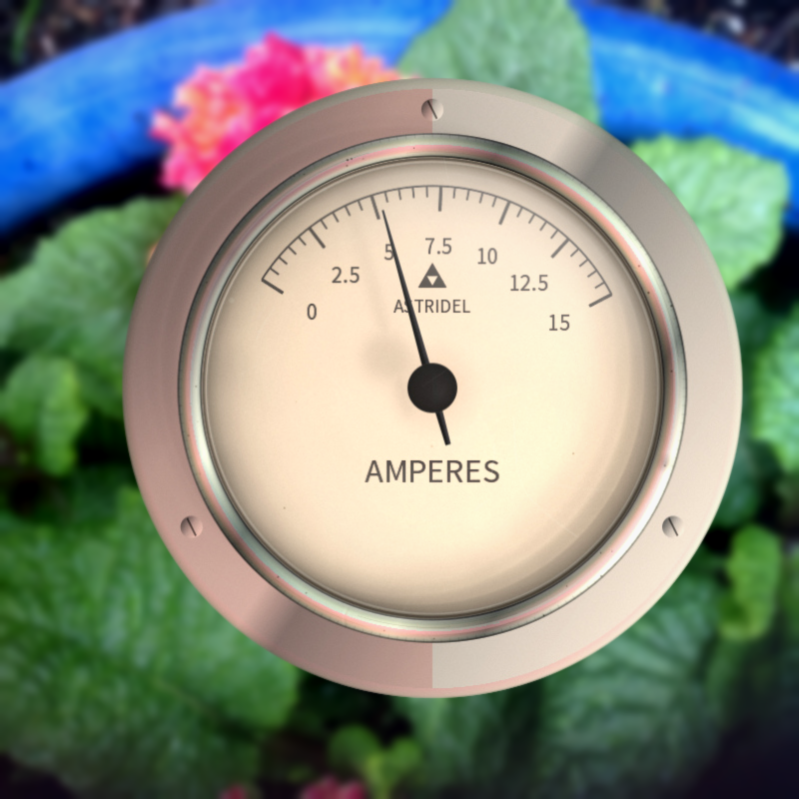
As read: 5.25
